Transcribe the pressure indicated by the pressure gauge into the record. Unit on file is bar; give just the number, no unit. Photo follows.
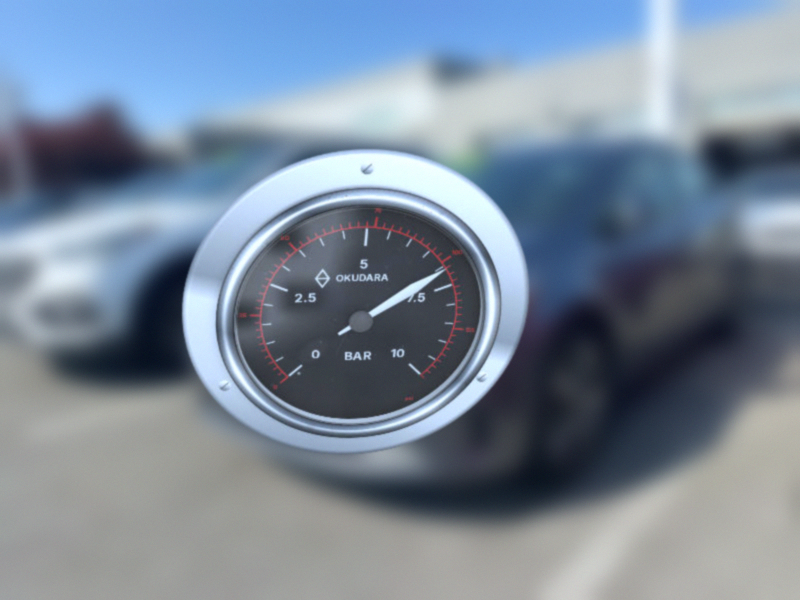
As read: 7
